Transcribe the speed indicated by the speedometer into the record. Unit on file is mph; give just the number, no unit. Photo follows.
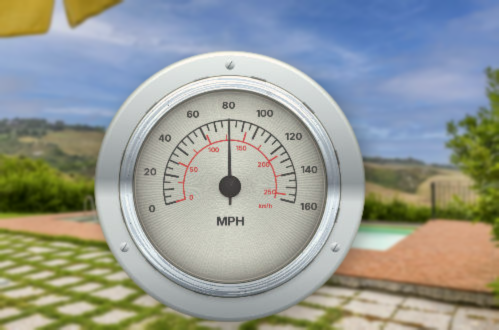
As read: 80
